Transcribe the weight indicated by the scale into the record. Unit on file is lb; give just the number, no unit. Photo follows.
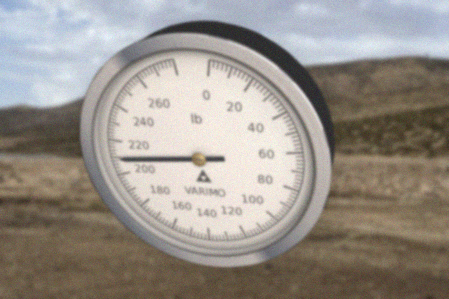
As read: 210
